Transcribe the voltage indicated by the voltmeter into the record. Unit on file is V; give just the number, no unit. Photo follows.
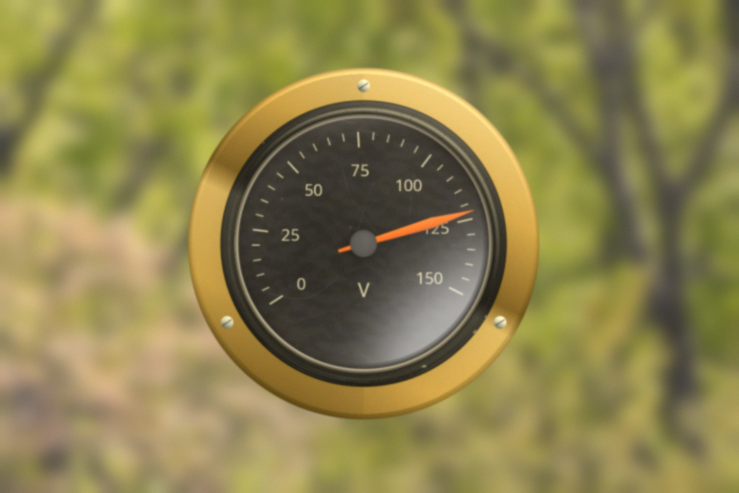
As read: 122.5
